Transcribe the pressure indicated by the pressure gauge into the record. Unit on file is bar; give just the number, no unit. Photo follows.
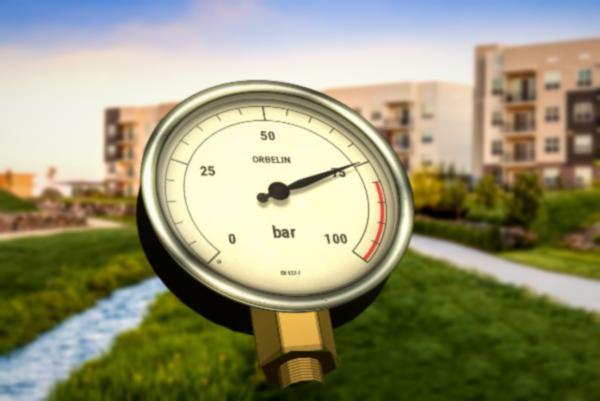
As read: 75
